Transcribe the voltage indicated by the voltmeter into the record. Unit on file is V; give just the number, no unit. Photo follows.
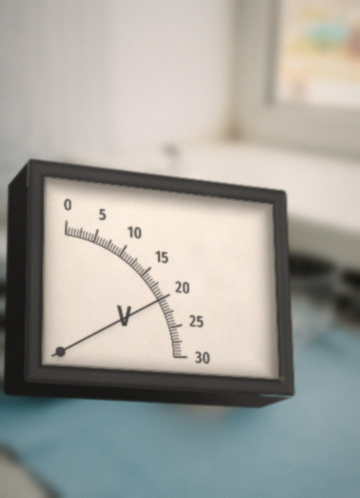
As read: 20
